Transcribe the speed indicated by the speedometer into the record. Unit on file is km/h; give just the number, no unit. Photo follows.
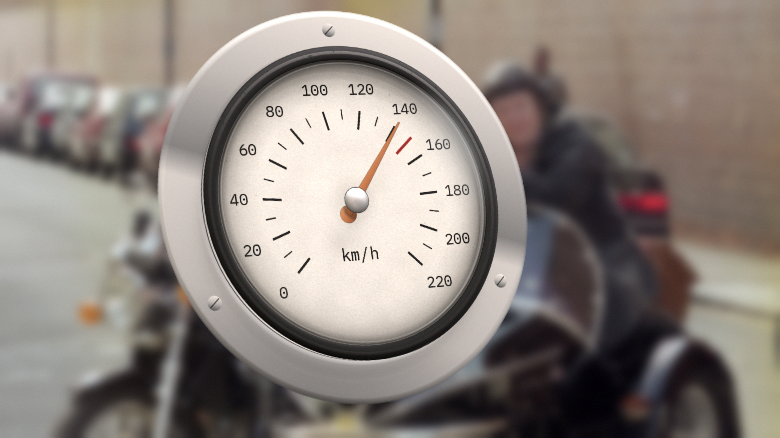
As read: 140
